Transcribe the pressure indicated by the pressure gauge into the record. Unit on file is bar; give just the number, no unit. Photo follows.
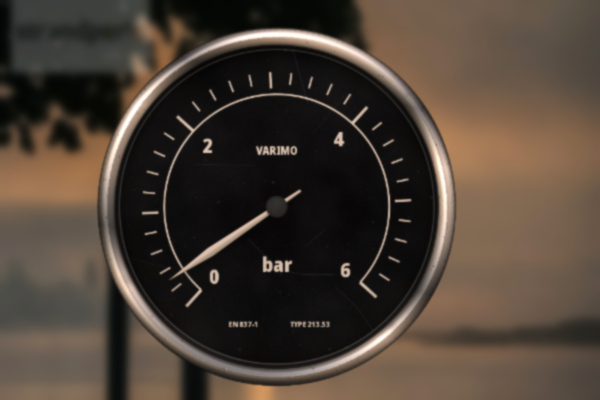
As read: 0.3
